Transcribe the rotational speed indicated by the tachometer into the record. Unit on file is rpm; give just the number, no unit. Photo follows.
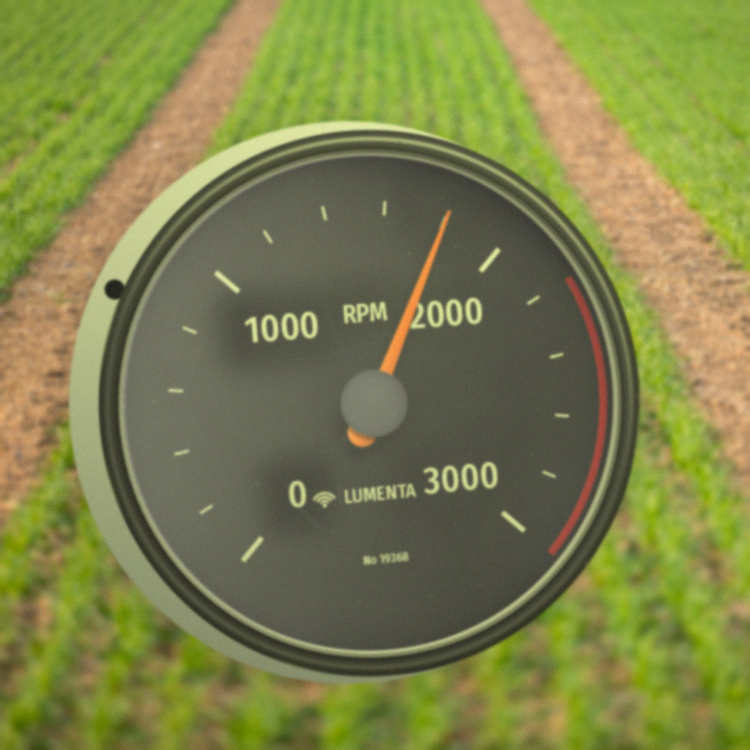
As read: 1800
